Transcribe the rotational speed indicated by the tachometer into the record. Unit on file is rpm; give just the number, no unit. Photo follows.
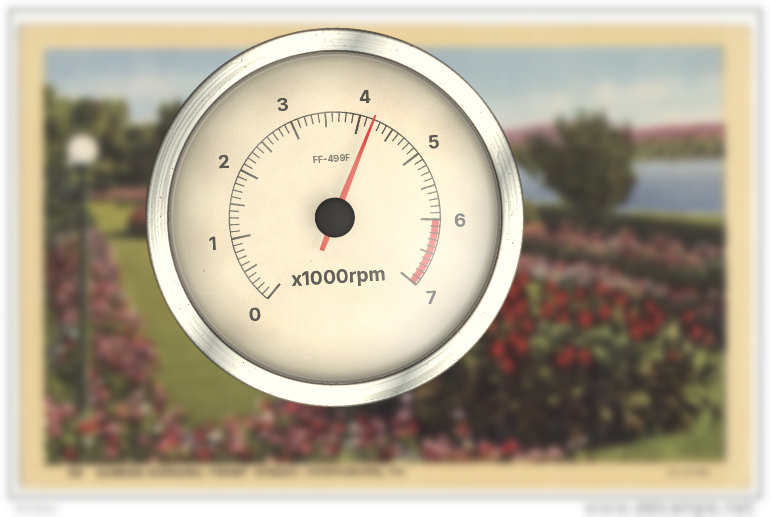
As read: 4200
